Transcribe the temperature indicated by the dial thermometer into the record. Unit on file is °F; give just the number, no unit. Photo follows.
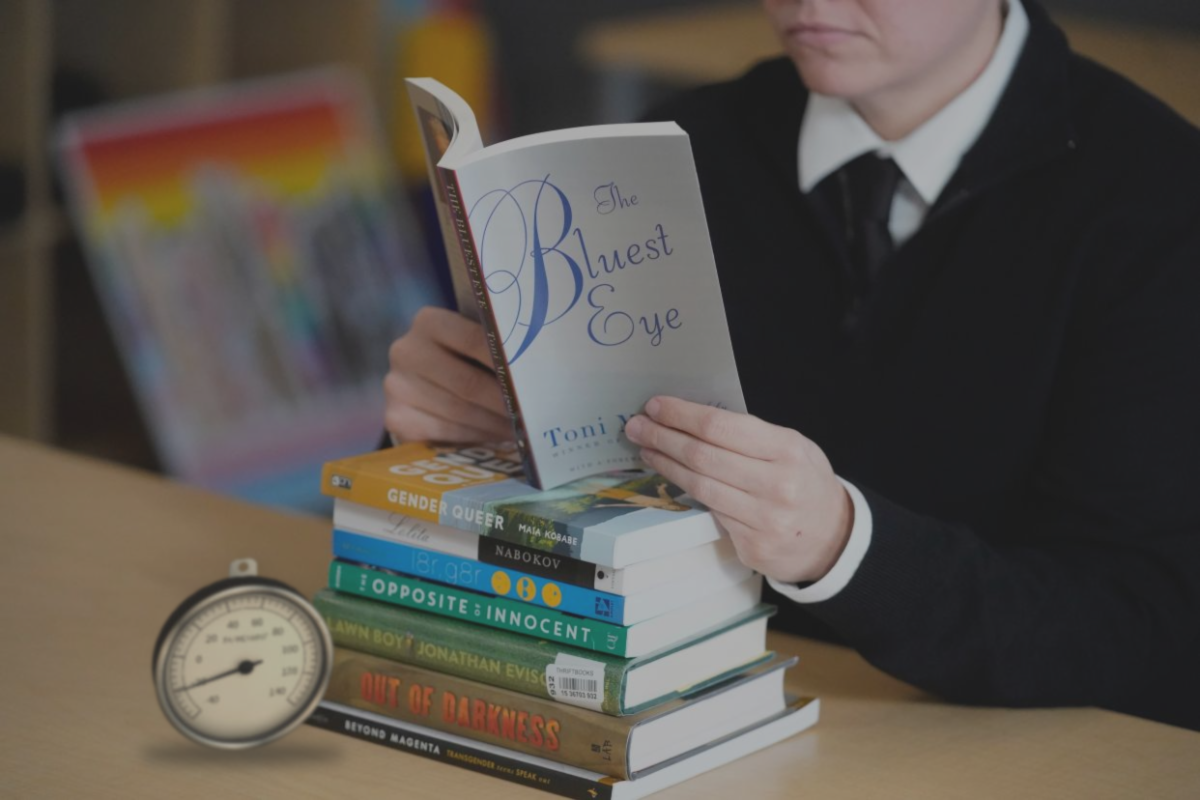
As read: -20
